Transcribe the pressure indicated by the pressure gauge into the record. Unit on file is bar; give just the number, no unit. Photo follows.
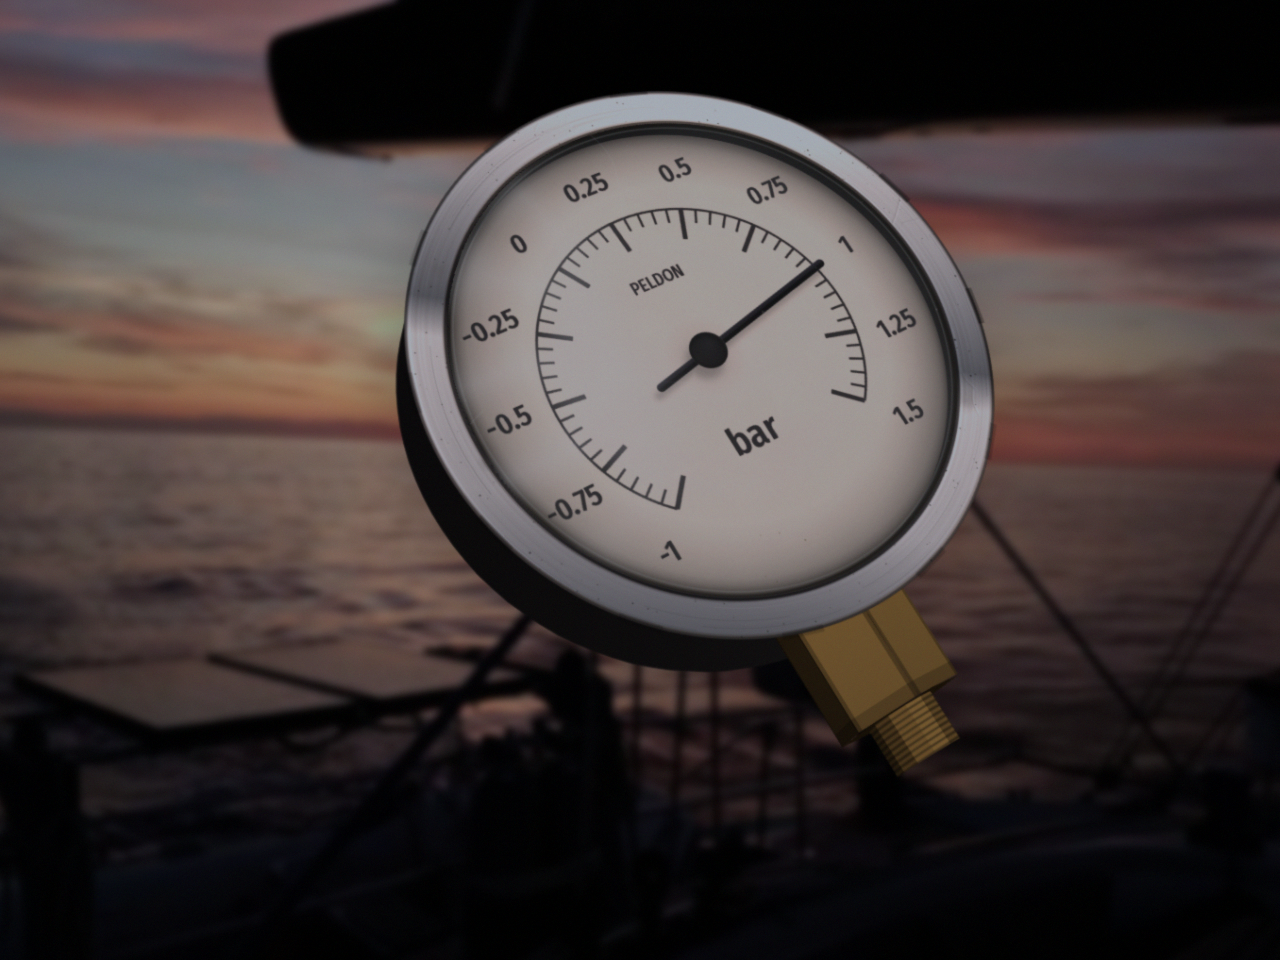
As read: 1
